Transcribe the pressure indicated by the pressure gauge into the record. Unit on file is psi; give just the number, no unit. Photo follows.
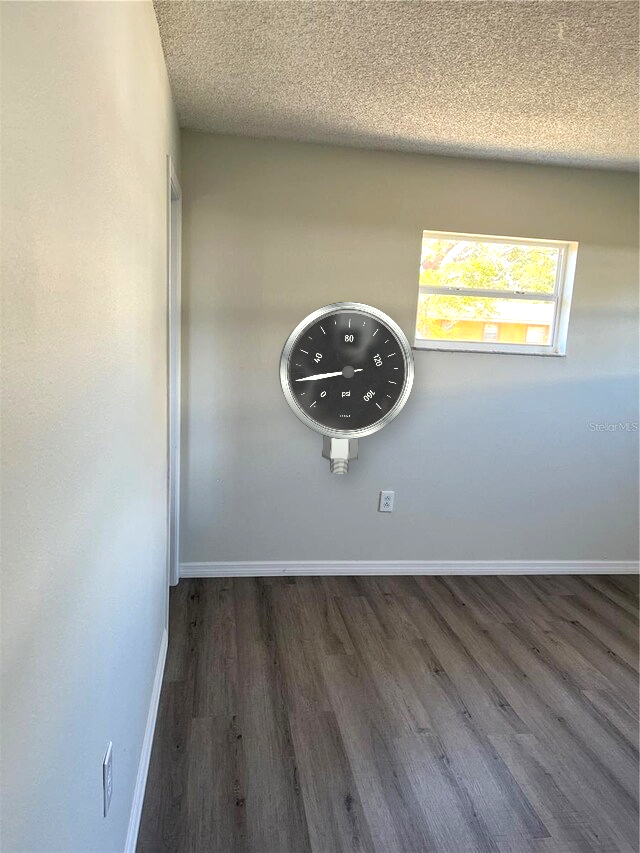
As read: 20
